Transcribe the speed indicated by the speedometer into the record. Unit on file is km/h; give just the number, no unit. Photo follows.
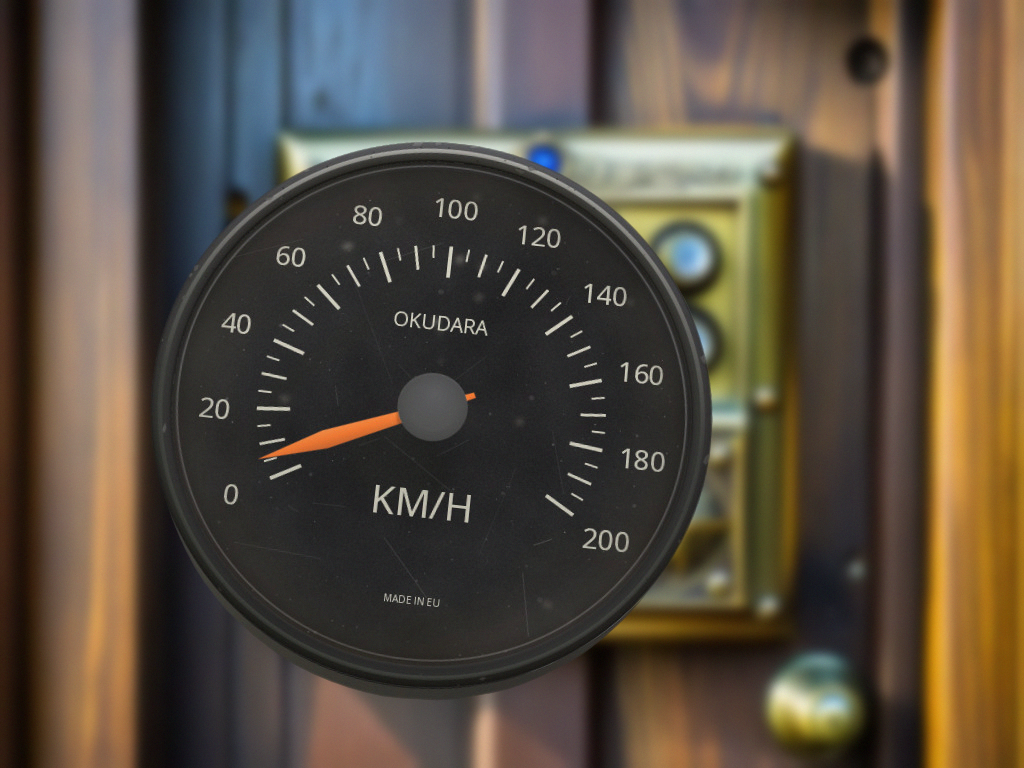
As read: 5
